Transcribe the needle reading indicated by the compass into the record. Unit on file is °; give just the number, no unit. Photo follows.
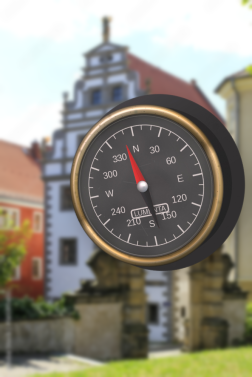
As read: 350
